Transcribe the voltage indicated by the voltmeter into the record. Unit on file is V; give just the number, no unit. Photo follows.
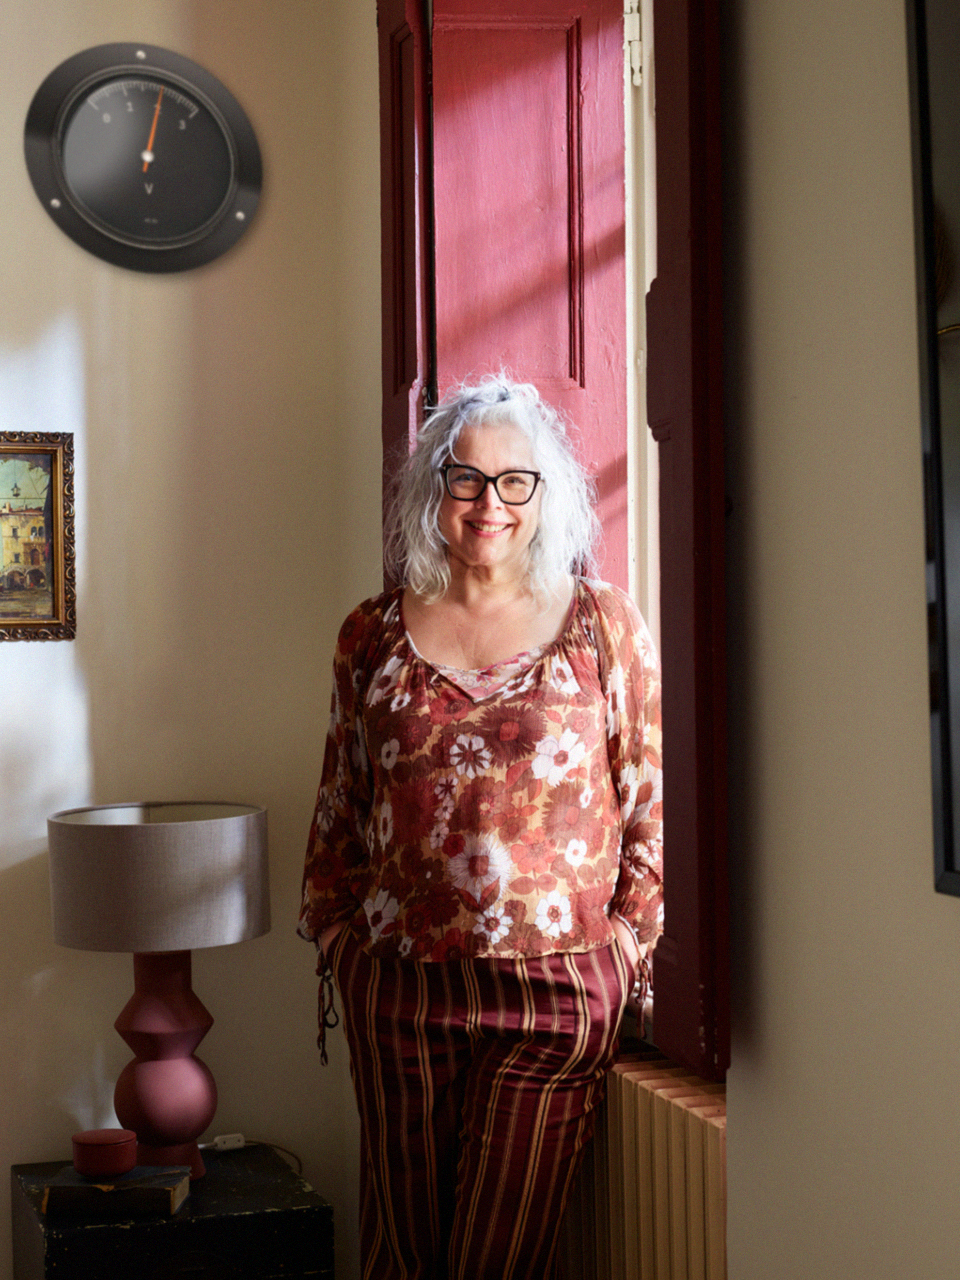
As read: 2
